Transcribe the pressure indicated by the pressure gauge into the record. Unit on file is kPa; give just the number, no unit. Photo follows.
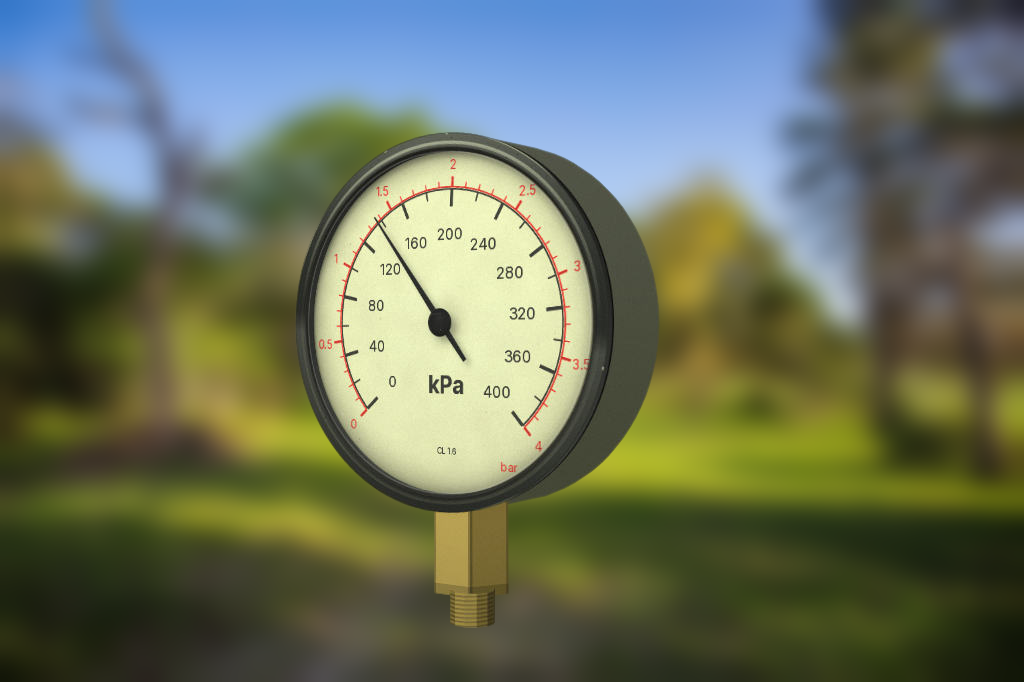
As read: 140
